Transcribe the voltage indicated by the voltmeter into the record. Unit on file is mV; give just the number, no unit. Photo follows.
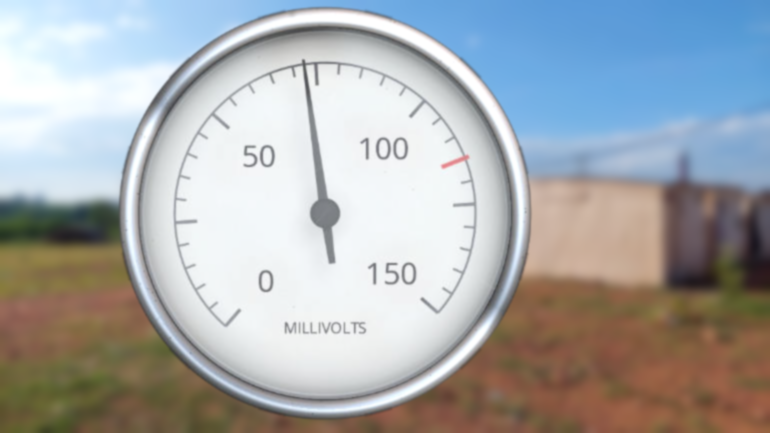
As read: 72.5
